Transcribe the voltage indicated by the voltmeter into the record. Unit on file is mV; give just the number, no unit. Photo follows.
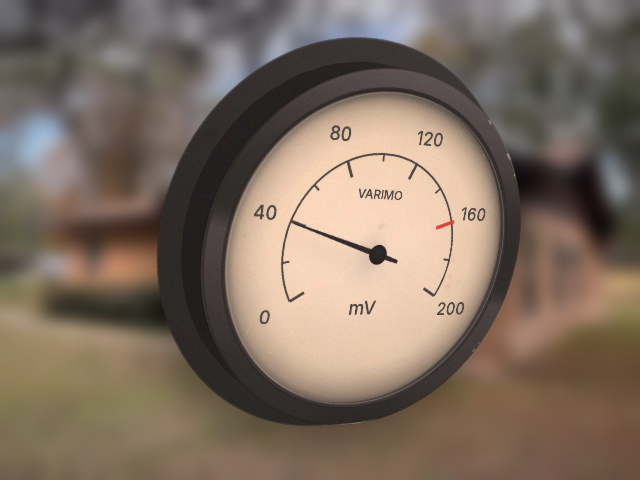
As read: 40
